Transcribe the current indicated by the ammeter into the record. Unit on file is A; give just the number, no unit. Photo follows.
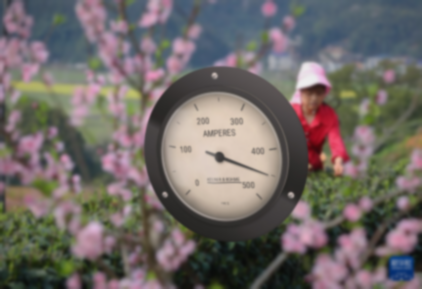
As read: 450
